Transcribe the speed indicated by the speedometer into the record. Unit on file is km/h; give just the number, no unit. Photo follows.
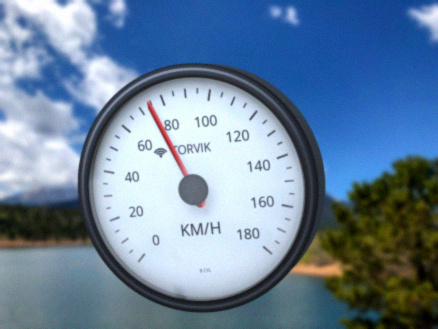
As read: 75
